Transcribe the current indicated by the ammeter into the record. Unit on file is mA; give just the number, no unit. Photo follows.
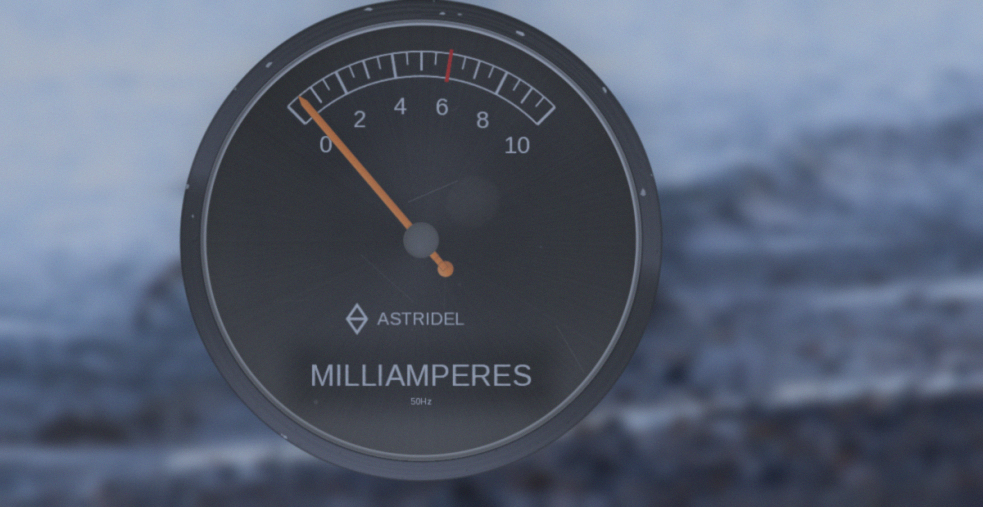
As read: 0.5
